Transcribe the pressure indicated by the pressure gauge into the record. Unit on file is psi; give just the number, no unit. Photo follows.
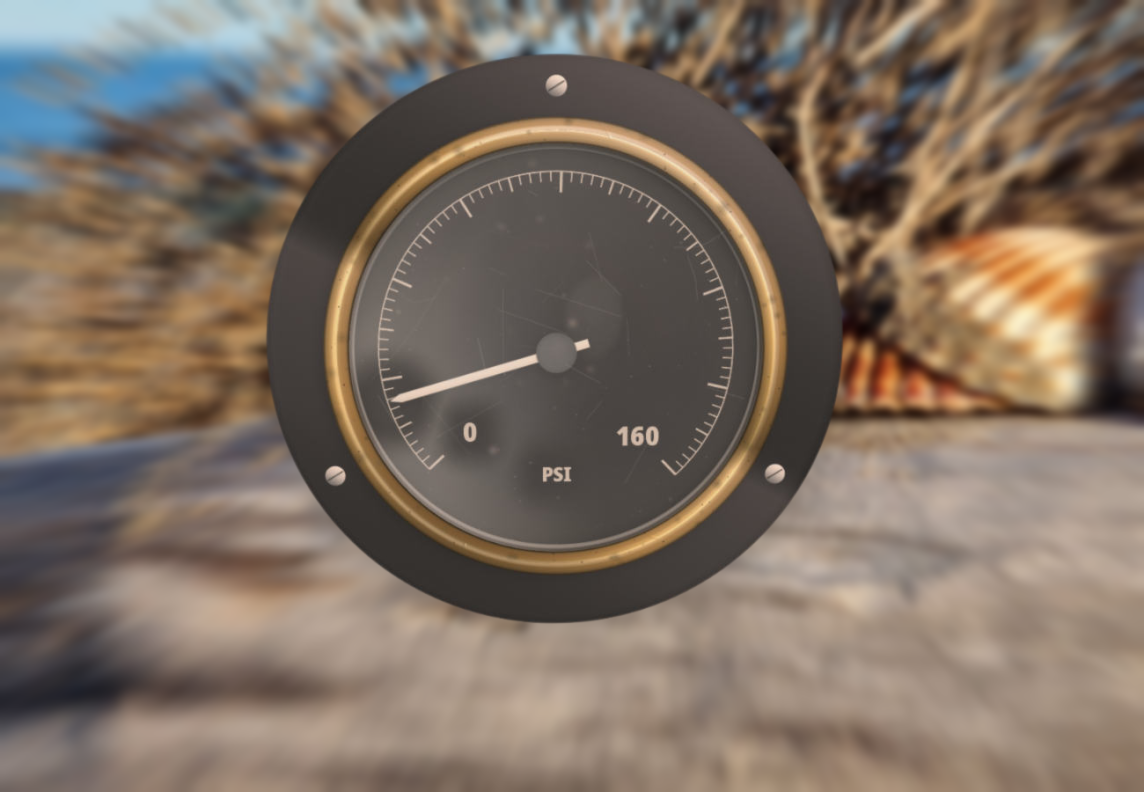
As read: 16
